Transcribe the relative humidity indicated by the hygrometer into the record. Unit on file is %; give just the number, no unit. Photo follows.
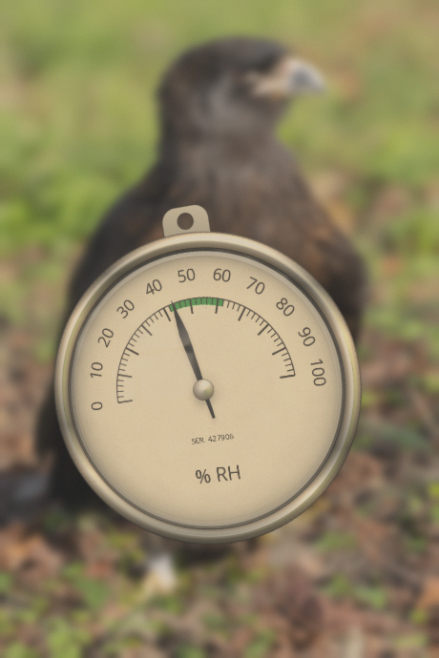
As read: 44
